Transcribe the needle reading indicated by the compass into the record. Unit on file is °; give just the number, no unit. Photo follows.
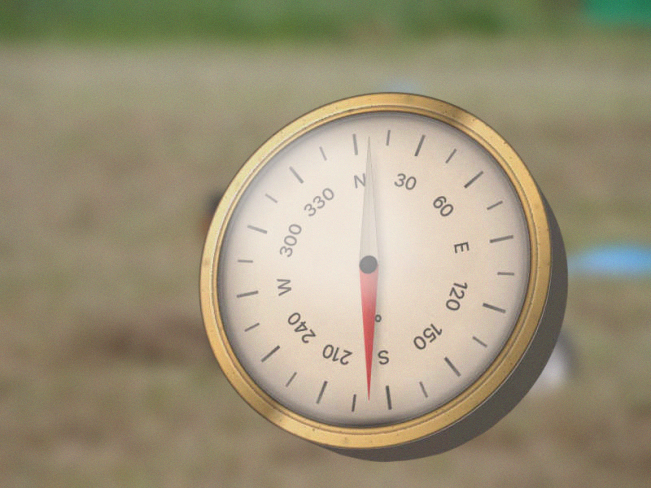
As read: 187.5
